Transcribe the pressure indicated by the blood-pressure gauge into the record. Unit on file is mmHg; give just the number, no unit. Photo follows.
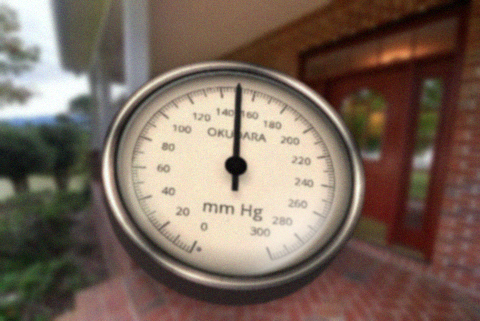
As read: 150
